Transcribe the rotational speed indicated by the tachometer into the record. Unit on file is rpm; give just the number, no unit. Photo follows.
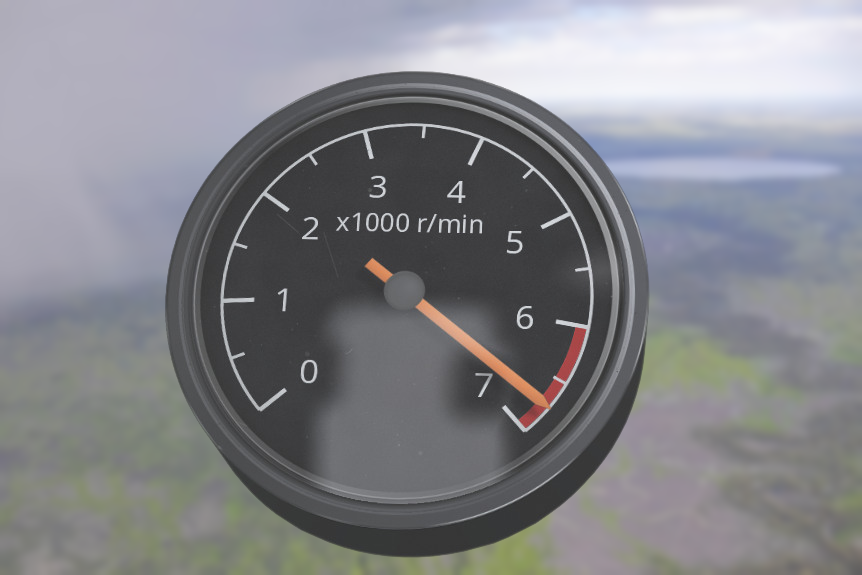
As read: 6750
